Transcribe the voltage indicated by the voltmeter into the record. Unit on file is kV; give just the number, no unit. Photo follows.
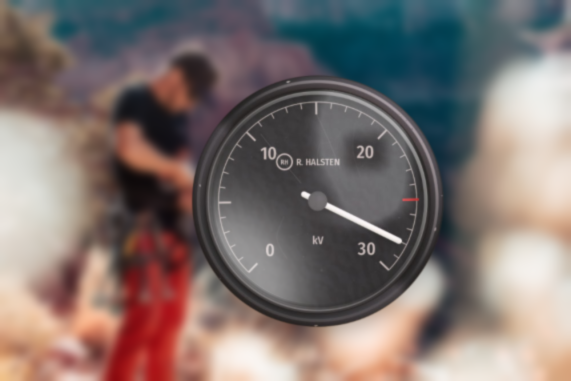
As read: 28
